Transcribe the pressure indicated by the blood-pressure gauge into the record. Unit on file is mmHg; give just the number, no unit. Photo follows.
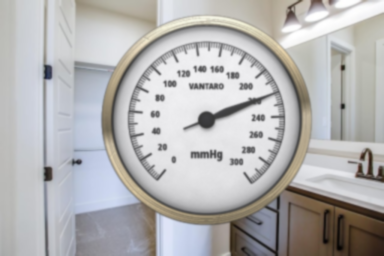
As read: 220
